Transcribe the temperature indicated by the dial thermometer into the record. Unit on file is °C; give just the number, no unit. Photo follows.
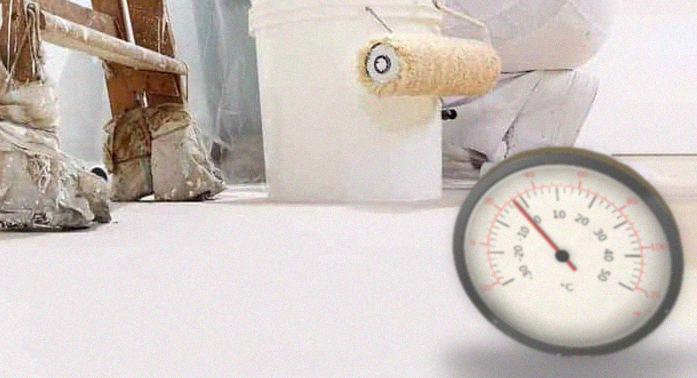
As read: -2
